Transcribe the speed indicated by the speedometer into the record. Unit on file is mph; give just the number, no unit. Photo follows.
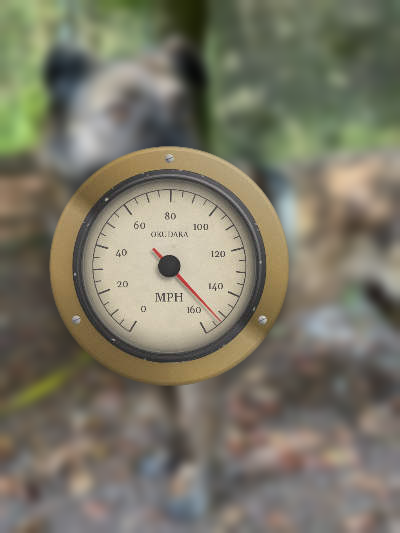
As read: 152.5
